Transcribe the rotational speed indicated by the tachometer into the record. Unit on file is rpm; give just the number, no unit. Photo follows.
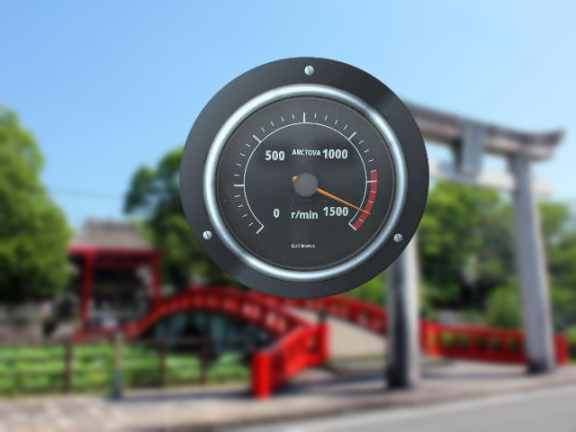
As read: 1400
